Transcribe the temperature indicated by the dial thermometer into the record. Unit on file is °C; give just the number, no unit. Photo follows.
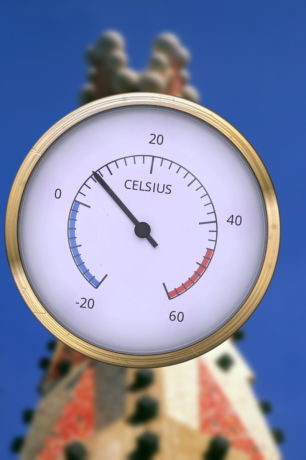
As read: 7
